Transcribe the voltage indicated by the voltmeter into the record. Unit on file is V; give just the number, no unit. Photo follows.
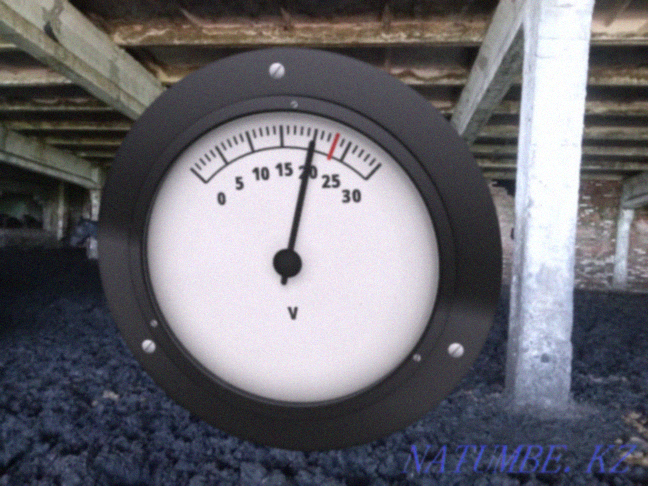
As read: 20
